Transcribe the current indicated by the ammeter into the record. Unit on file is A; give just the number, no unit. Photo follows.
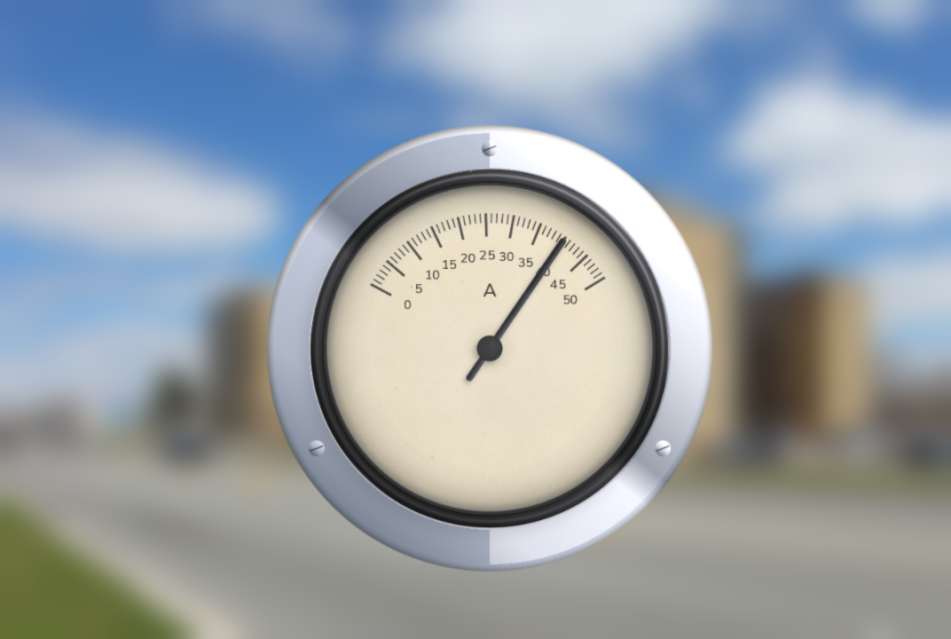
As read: 40
